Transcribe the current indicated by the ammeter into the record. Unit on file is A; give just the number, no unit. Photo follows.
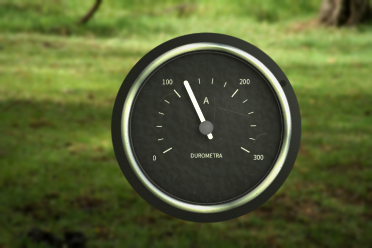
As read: 120
